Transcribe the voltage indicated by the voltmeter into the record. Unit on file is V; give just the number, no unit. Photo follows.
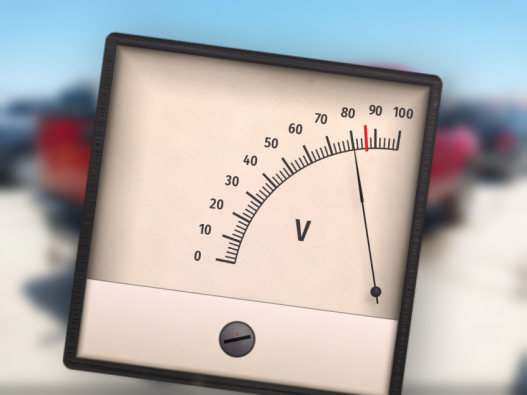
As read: 80
